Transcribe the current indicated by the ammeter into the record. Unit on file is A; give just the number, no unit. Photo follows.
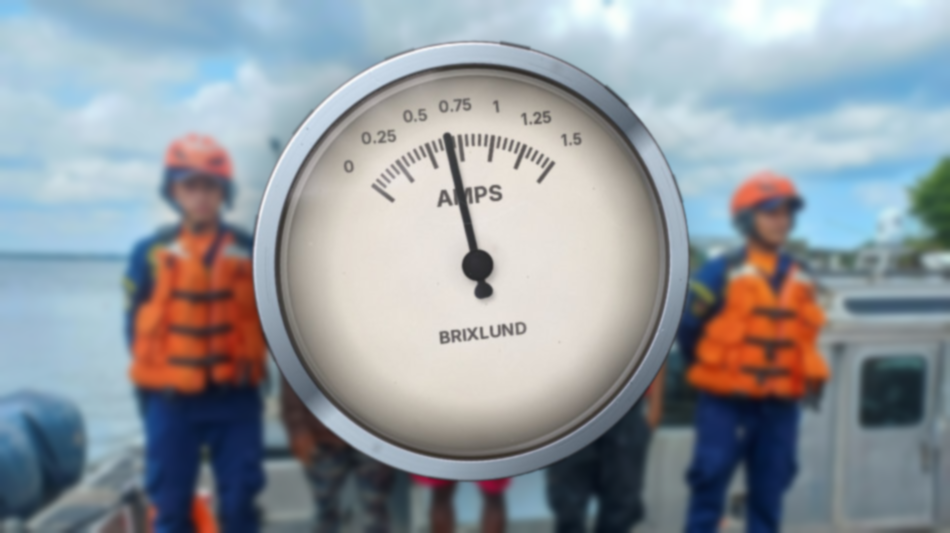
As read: 0.65
